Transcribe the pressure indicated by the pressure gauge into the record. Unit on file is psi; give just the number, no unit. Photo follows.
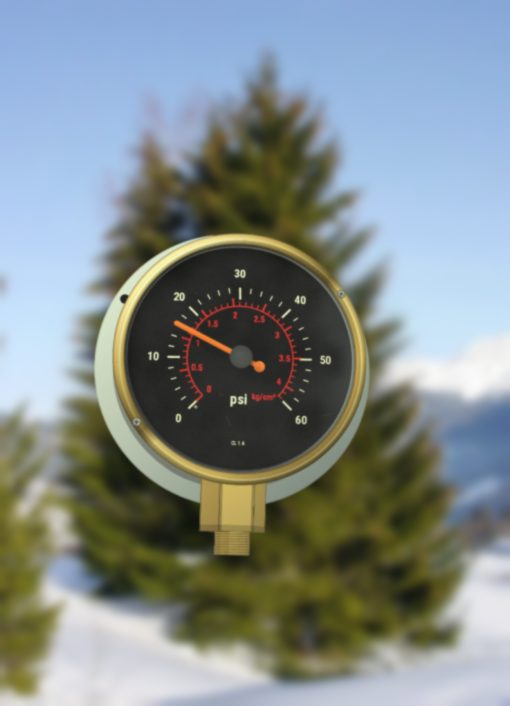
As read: 16
